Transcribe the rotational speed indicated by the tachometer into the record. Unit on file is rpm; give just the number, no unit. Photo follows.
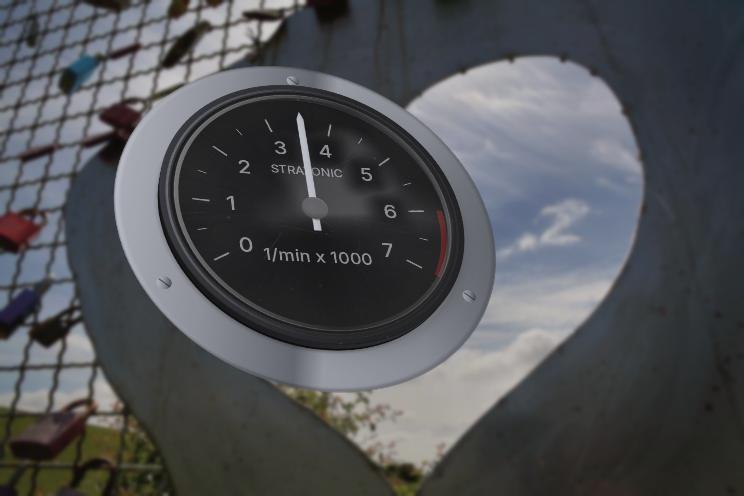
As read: 3500
